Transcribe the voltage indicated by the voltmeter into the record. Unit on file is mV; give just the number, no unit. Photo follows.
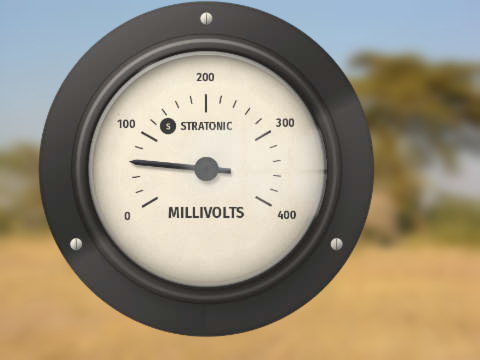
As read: 60
